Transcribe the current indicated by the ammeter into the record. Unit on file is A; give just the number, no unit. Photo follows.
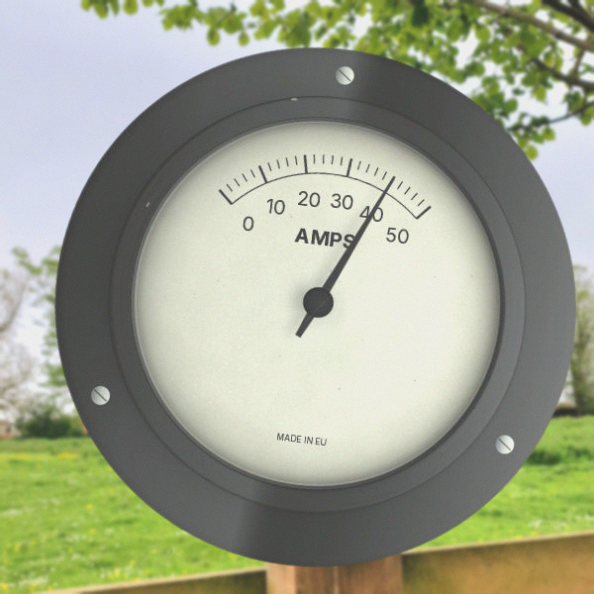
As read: 40
